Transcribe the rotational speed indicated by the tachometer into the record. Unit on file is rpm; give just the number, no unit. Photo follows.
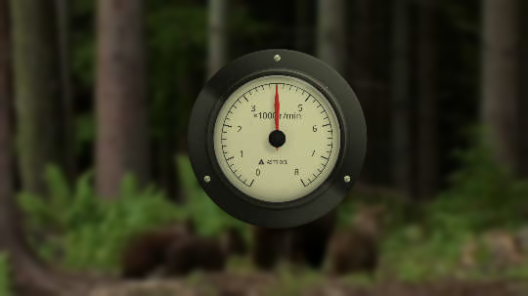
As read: 4000
